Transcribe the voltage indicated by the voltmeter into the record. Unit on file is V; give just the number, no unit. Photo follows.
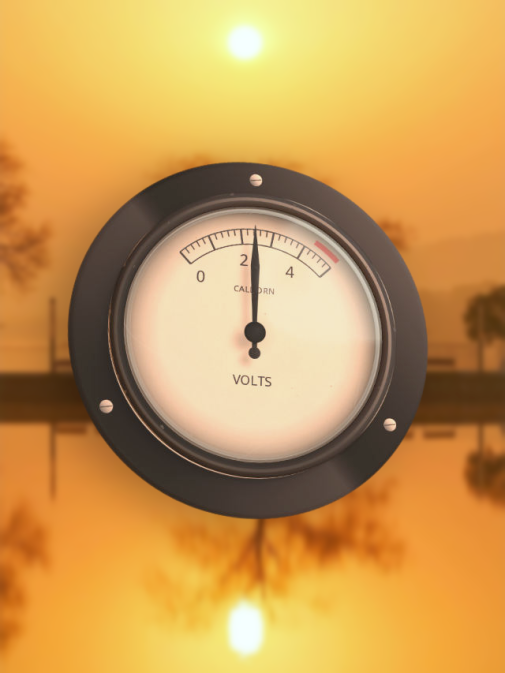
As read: 2.4
